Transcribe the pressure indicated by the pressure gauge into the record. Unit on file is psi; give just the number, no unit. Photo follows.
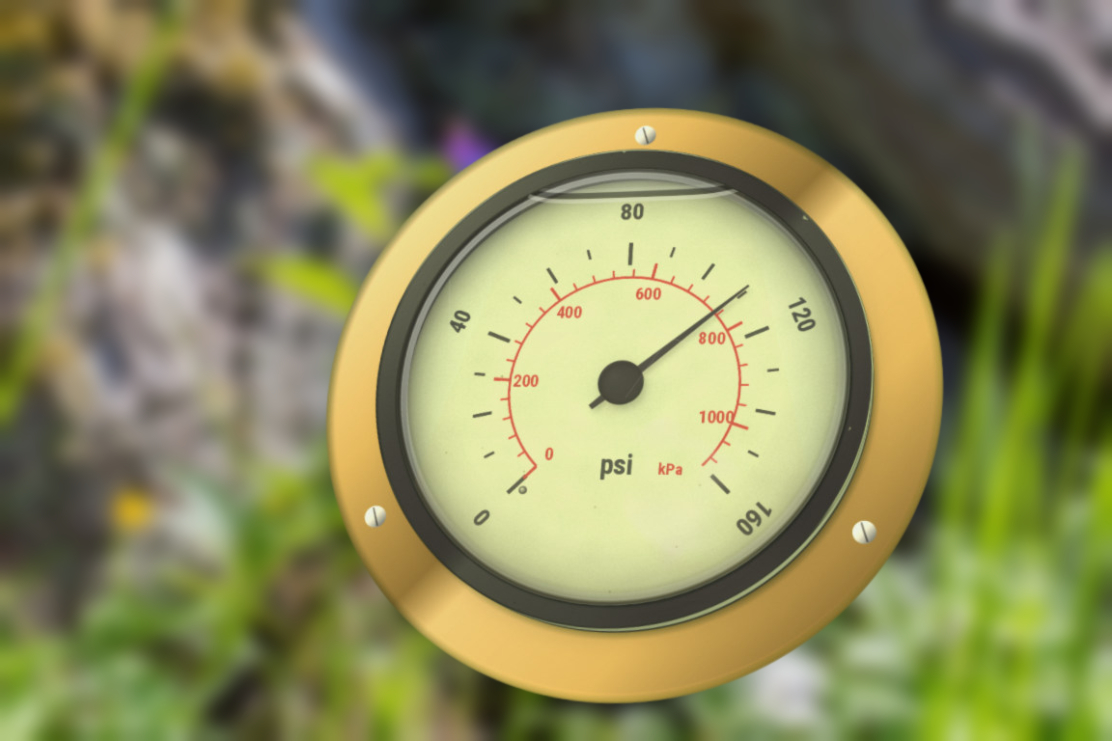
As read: 110
